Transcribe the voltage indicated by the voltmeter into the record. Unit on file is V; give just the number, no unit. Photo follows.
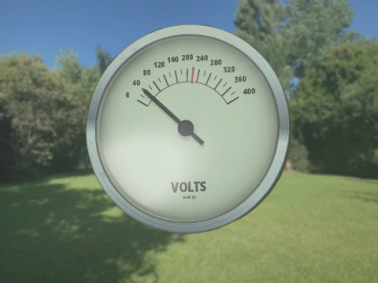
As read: 40
